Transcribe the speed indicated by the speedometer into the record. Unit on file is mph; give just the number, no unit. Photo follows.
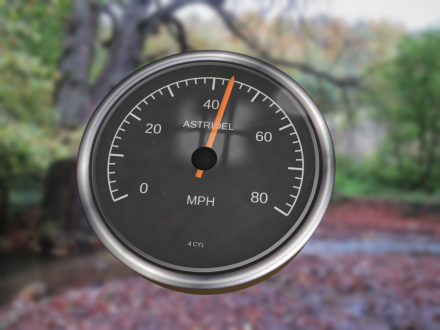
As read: 44
